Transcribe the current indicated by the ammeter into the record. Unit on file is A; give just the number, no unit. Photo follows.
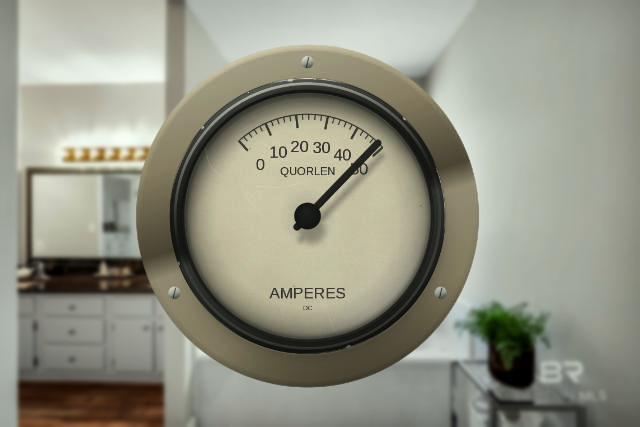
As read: 48
